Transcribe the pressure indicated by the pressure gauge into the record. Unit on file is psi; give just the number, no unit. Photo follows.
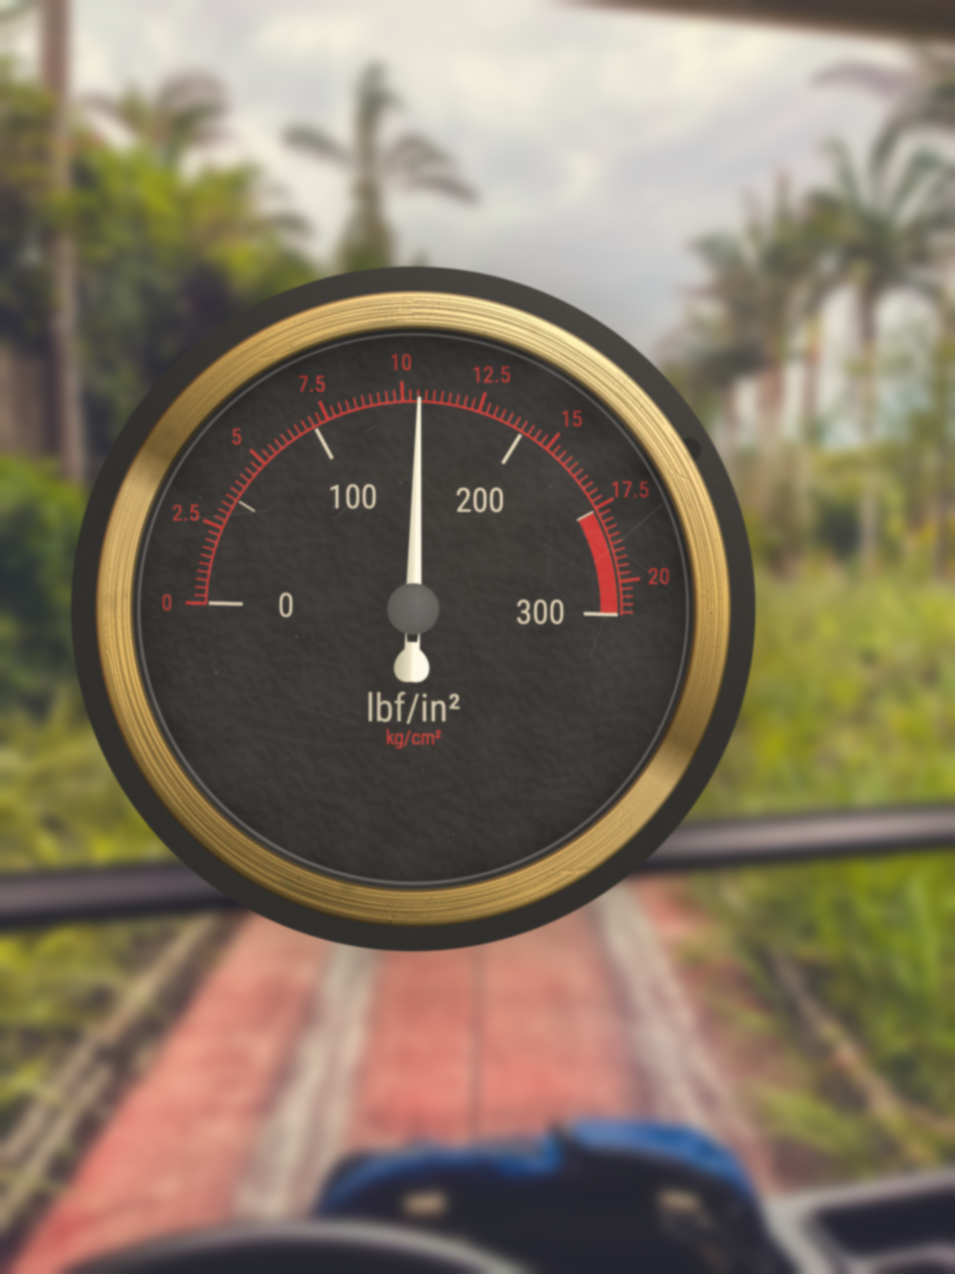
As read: 150
